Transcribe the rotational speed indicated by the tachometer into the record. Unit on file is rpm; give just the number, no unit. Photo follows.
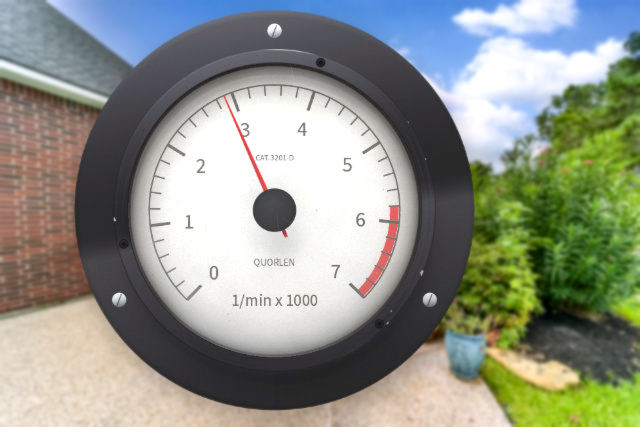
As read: 2900
